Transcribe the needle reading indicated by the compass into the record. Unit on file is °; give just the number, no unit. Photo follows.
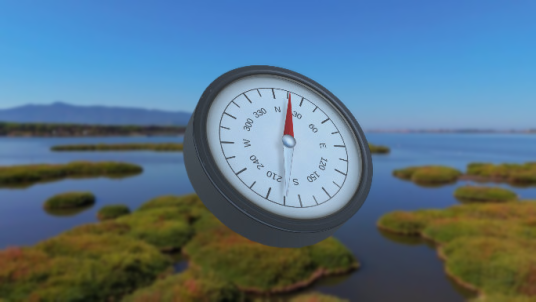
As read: 15
